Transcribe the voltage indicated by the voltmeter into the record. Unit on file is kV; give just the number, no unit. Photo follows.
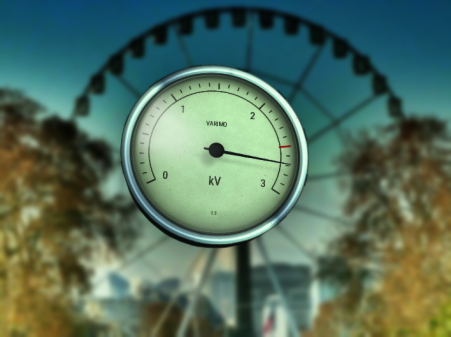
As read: 2.7
